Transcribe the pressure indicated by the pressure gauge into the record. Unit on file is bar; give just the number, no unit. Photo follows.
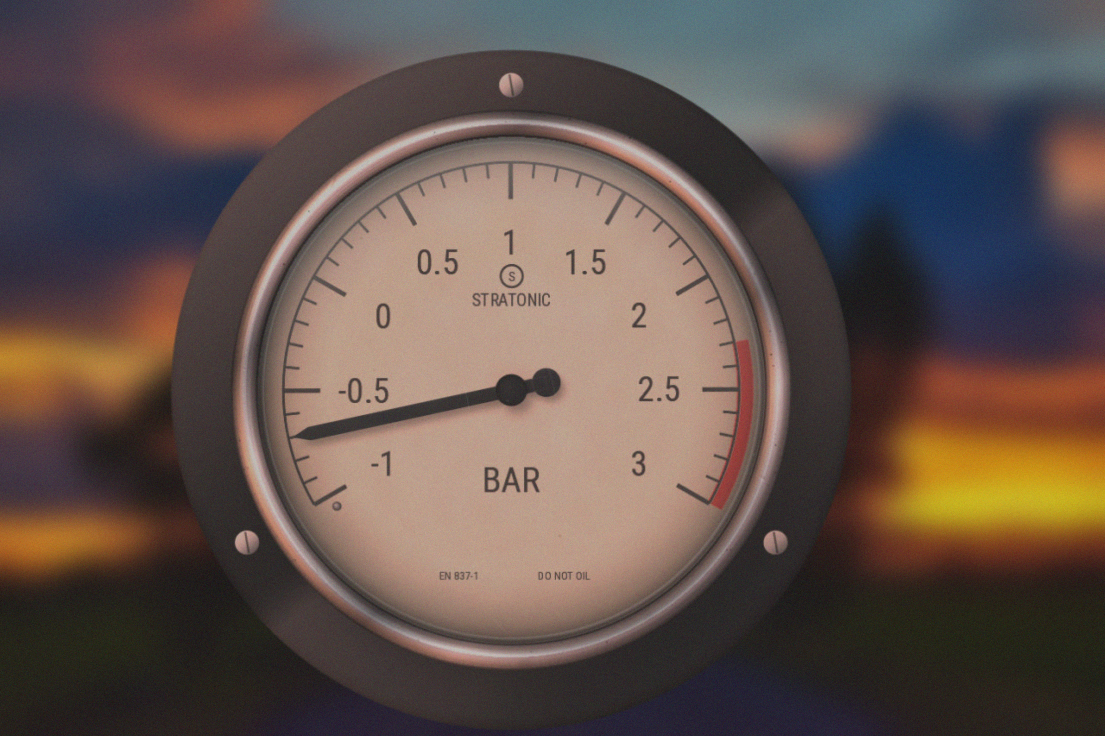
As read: -0.7
